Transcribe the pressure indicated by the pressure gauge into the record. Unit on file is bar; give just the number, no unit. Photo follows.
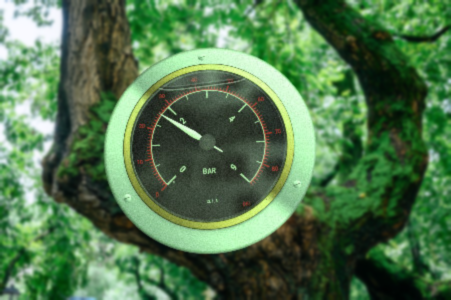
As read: 1.75
